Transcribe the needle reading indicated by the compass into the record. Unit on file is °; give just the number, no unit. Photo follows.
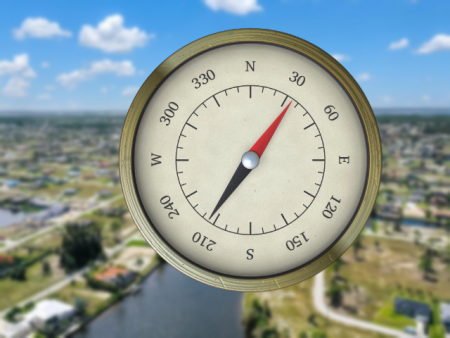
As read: 35
